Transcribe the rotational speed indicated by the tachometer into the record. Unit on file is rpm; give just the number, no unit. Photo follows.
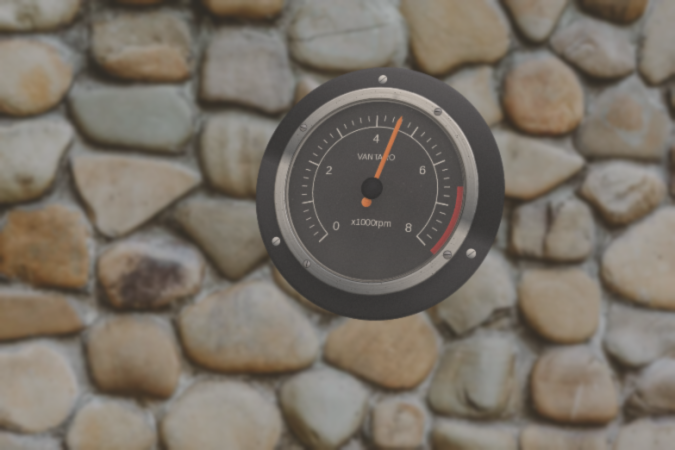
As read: 4600
